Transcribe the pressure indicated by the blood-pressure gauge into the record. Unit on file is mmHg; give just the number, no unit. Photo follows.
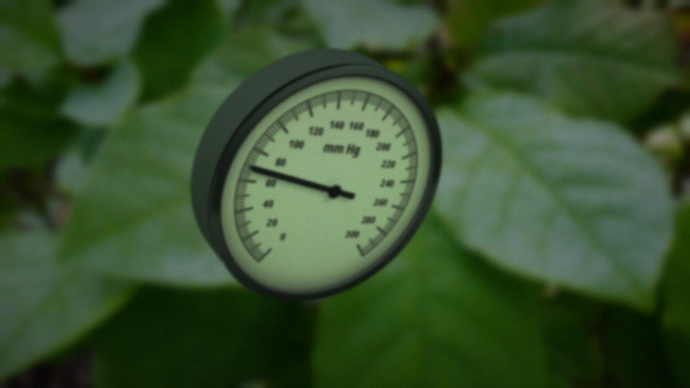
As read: 70
